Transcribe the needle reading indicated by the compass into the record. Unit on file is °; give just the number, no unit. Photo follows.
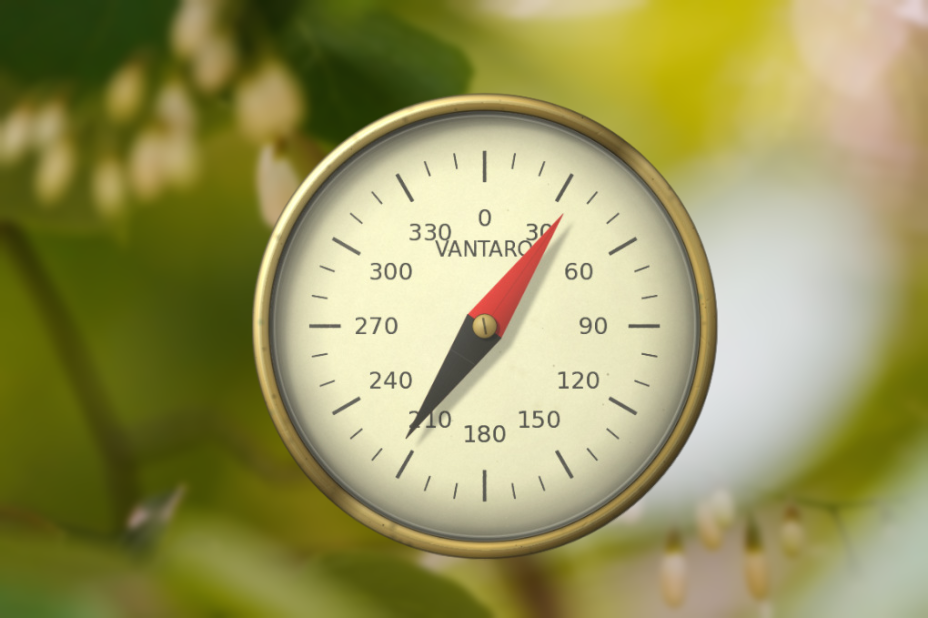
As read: 35
